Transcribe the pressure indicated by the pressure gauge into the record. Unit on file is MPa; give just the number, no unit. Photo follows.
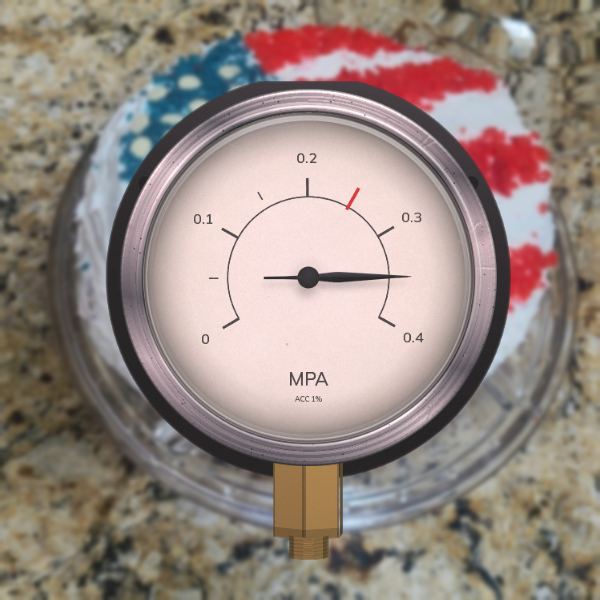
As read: 0.35
